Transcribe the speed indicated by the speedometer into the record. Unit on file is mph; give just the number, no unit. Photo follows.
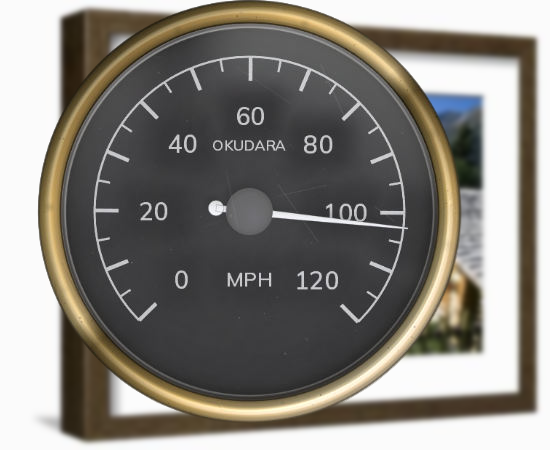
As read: 102.5
